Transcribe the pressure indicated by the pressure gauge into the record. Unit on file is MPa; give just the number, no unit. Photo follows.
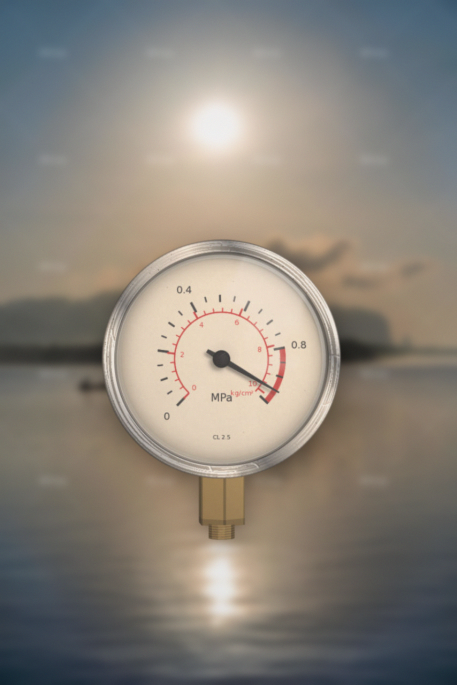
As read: 0.95
